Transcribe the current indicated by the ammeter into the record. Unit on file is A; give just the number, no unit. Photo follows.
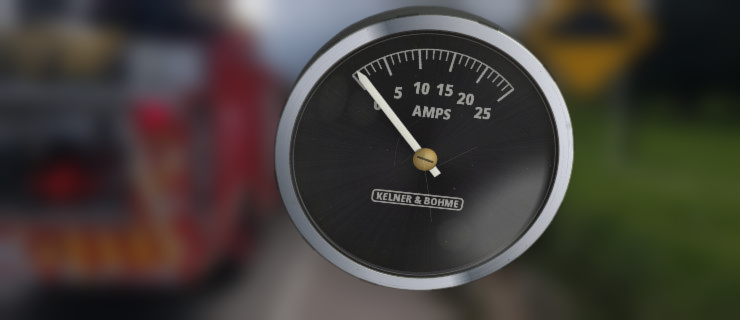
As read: 1
